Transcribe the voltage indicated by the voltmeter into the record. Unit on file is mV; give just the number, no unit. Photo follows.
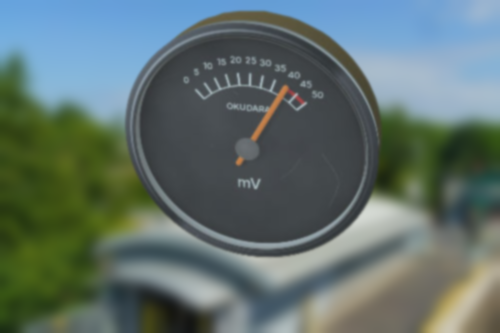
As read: 40
